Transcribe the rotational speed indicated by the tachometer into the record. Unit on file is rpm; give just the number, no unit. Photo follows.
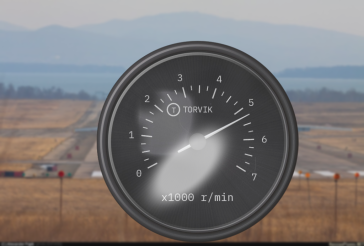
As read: 5250
